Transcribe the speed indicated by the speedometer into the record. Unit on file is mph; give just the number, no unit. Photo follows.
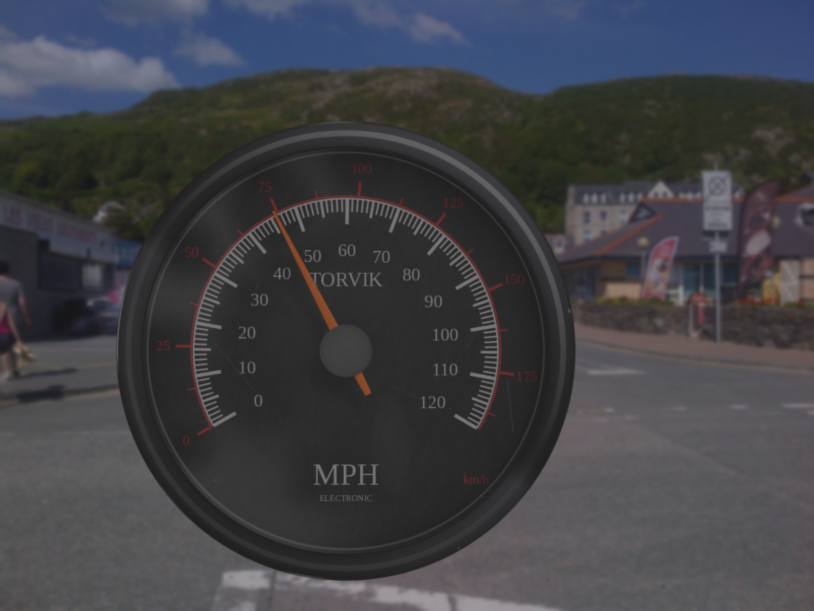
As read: 46
